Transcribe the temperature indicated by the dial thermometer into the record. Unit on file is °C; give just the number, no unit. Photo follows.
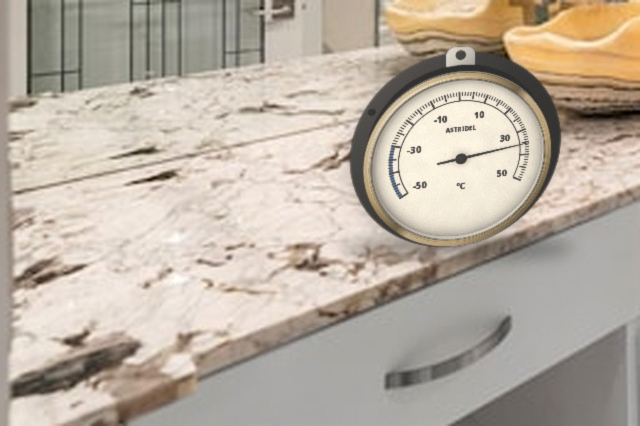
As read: 35
